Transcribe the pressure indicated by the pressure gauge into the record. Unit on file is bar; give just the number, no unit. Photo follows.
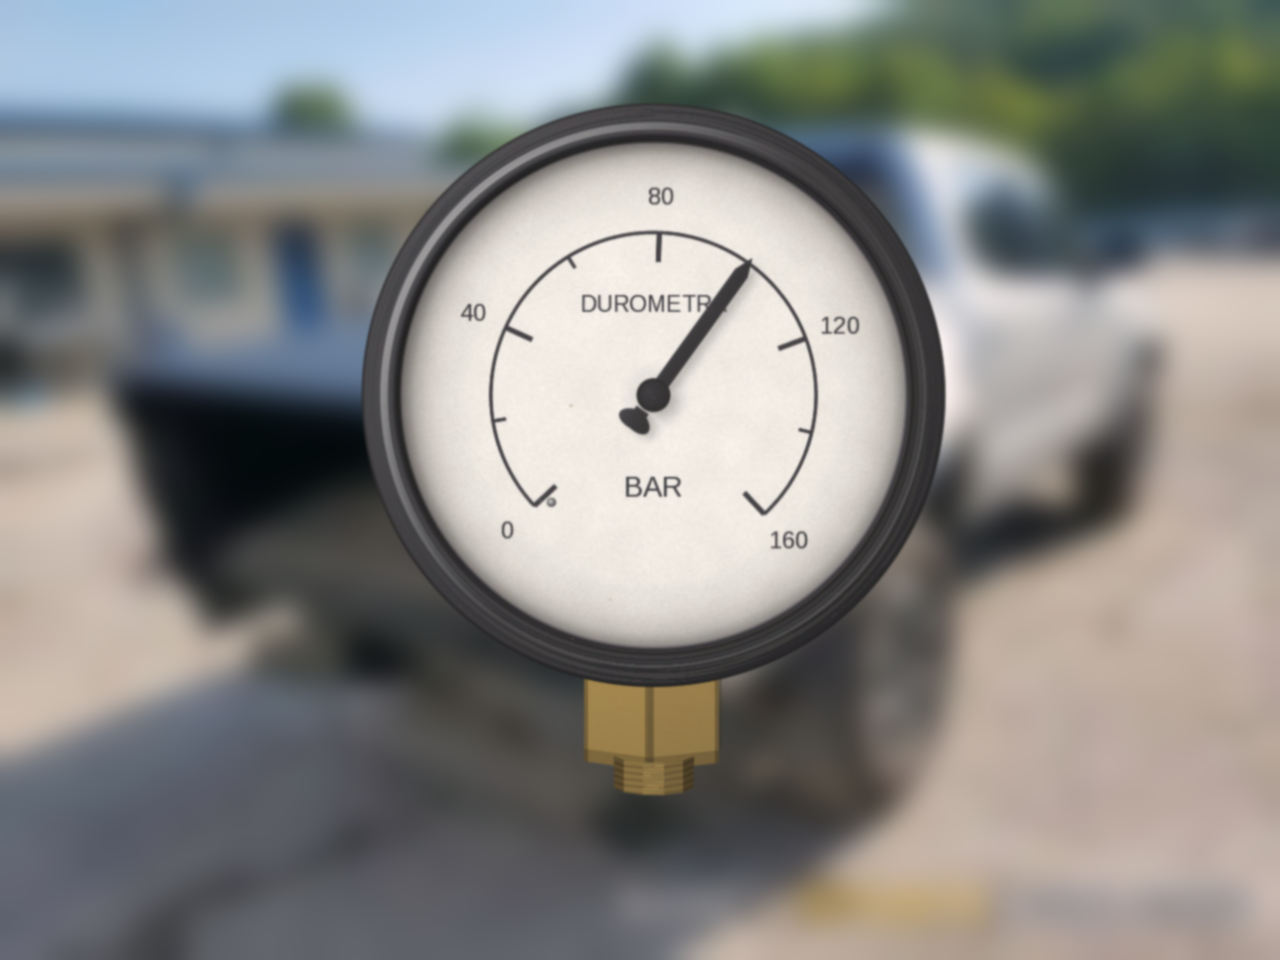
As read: 100
